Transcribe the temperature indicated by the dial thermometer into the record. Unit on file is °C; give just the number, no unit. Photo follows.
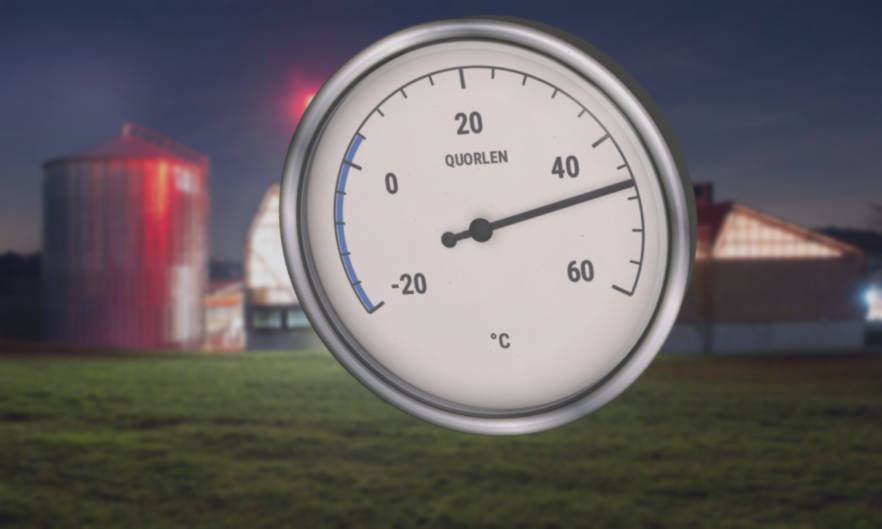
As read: 46
